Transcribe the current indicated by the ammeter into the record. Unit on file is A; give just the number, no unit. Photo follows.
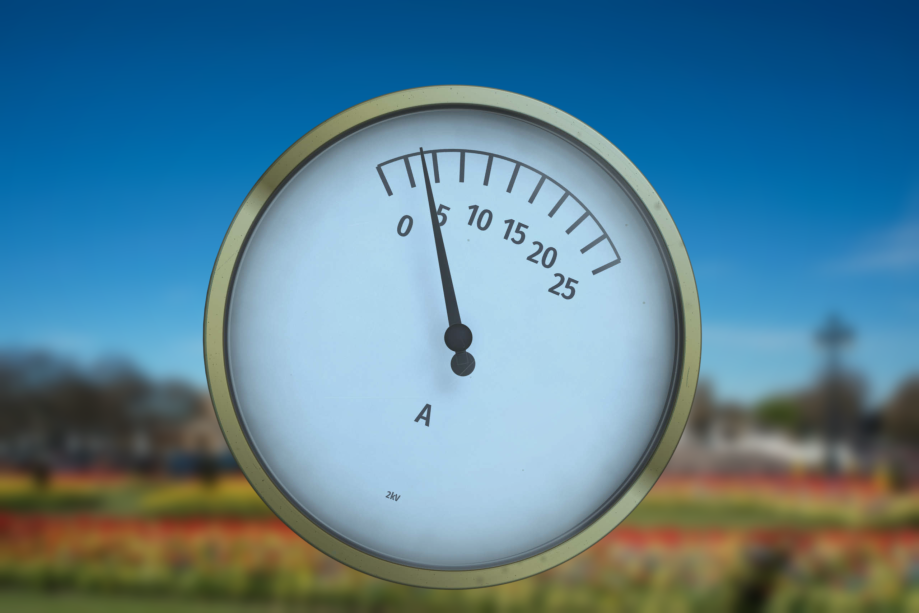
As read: 3.75
